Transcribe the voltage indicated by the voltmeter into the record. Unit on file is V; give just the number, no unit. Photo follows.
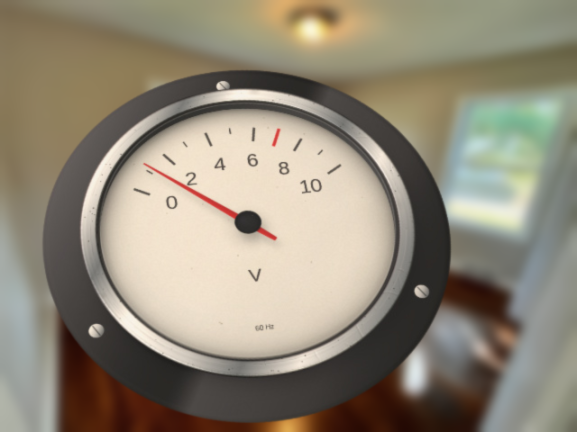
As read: 1
